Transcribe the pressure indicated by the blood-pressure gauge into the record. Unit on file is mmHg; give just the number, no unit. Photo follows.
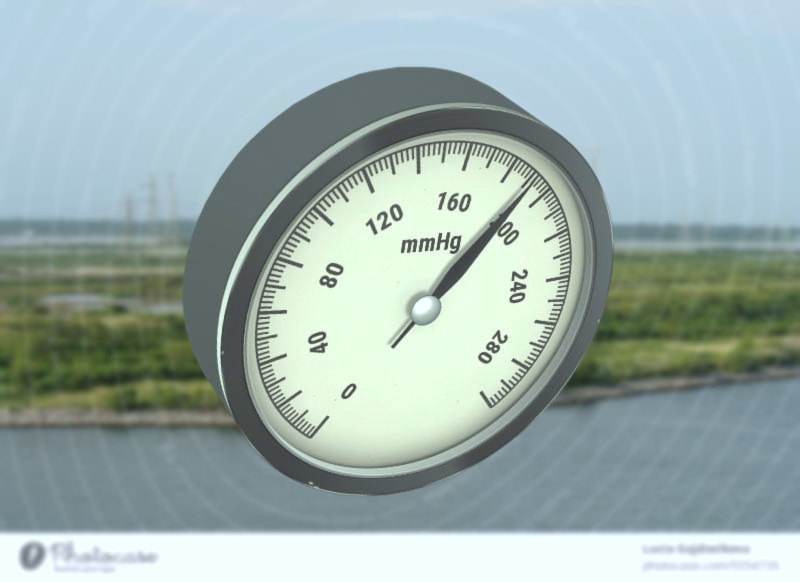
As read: 190
